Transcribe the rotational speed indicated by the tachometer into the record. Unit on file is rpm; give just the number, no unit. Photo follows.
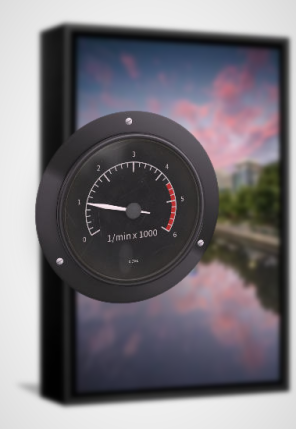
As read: 1000
